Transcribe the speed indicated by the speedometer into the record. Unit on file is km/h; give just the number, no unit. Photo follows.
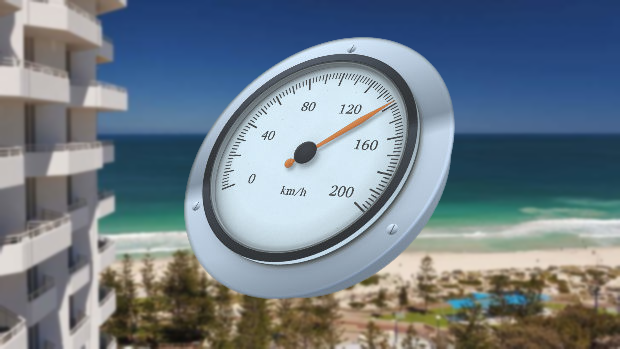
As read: 140
